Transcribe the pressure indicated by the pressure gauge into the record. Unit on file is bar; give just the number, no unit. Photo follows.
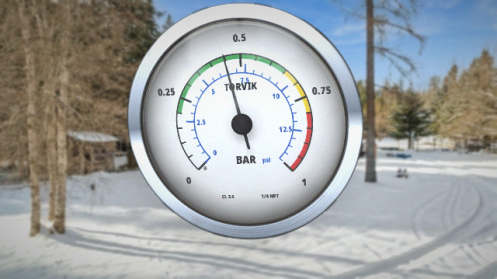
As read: 0.45
